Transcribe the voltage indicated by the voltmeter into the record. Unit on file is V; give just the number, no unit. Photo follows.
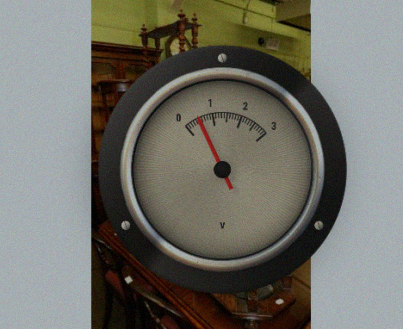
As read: 0.5
